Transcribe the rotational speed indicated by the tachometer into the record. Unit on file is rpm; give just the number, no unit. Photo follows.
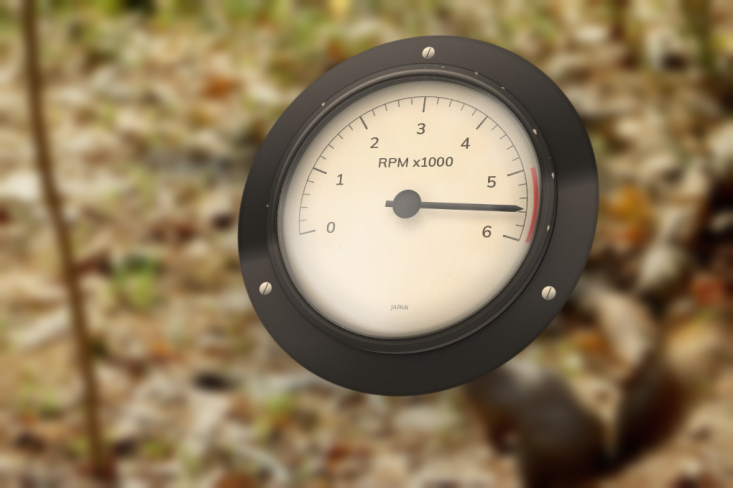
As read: 5600
